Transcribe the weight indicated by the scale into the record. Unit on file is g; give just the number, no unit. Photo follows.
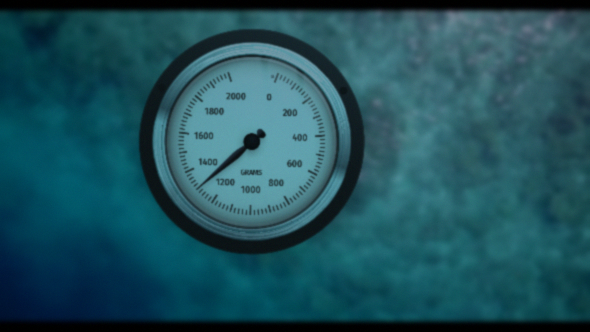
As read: 1300
